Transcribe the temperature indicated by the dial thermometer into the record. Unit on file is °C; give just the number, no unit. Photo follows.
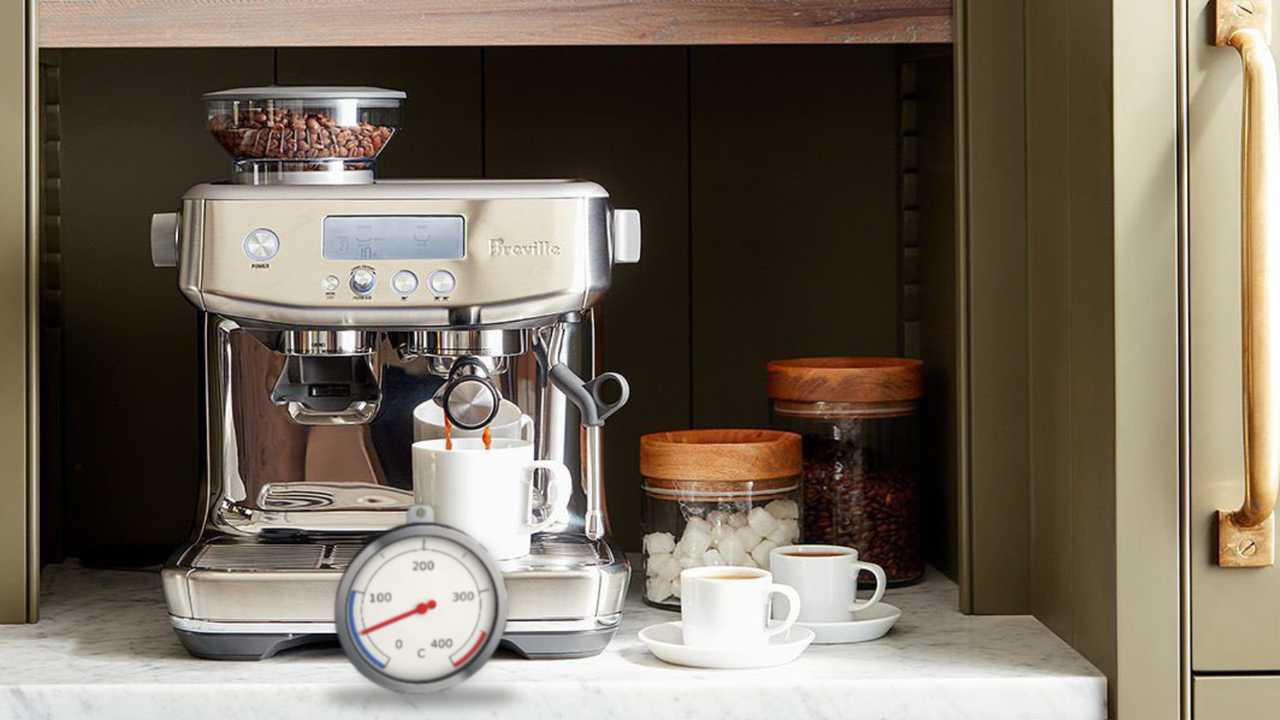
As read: 50
